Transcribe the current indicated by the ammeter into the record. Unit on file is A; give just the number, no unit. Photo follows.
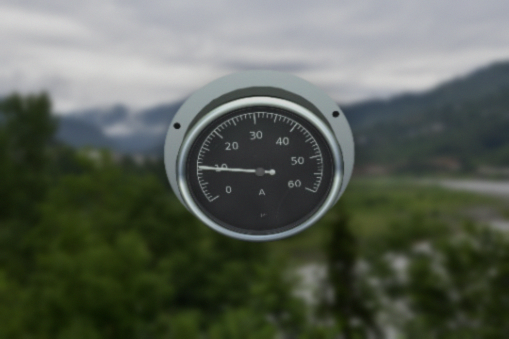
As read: 10
